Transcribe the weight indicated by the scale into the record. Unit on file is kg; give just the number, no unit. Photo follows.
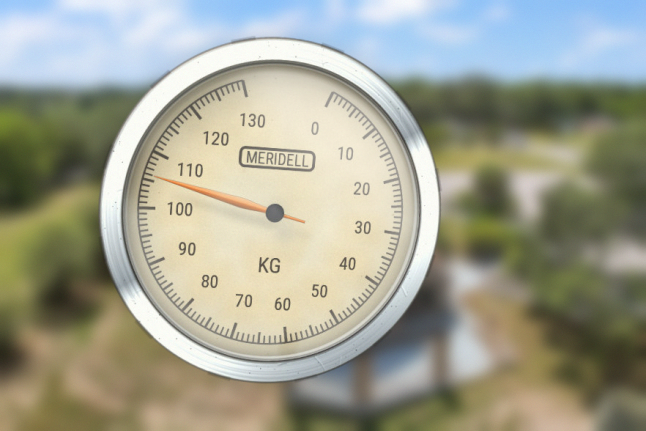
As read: 106
